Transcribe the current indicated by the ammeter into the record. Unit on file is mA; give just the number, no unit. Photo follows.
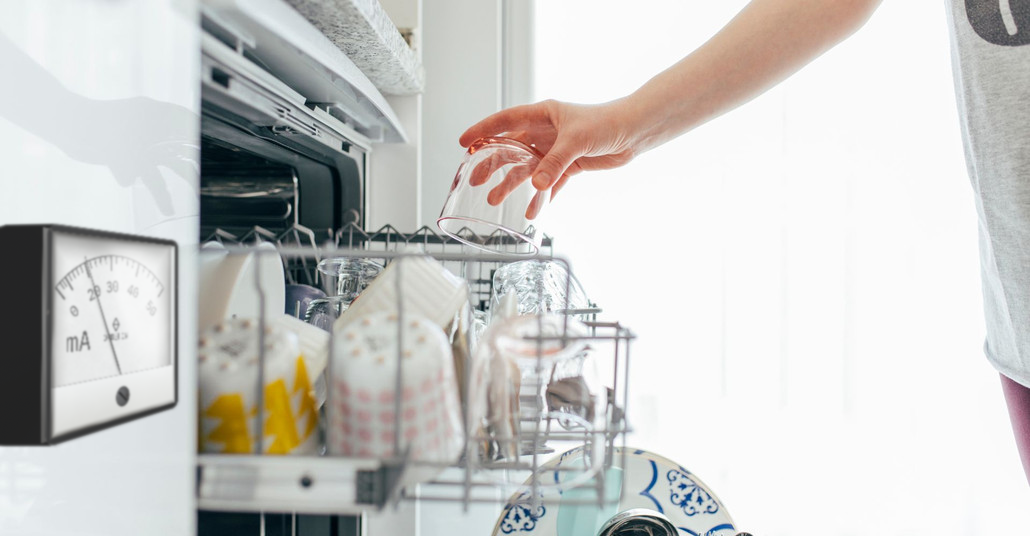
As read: 20
